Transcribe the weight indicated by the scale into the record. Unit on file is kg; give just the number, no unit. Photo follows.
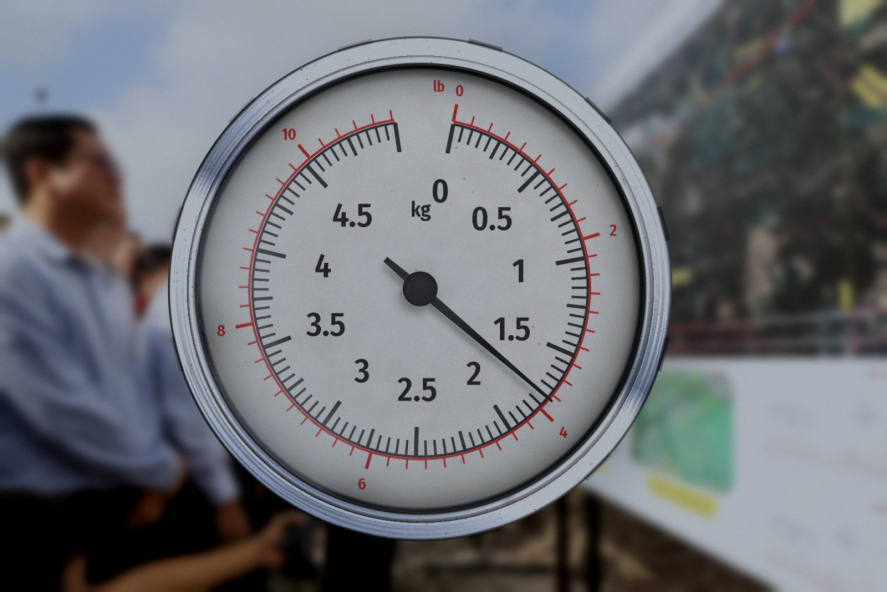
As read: 1.75
